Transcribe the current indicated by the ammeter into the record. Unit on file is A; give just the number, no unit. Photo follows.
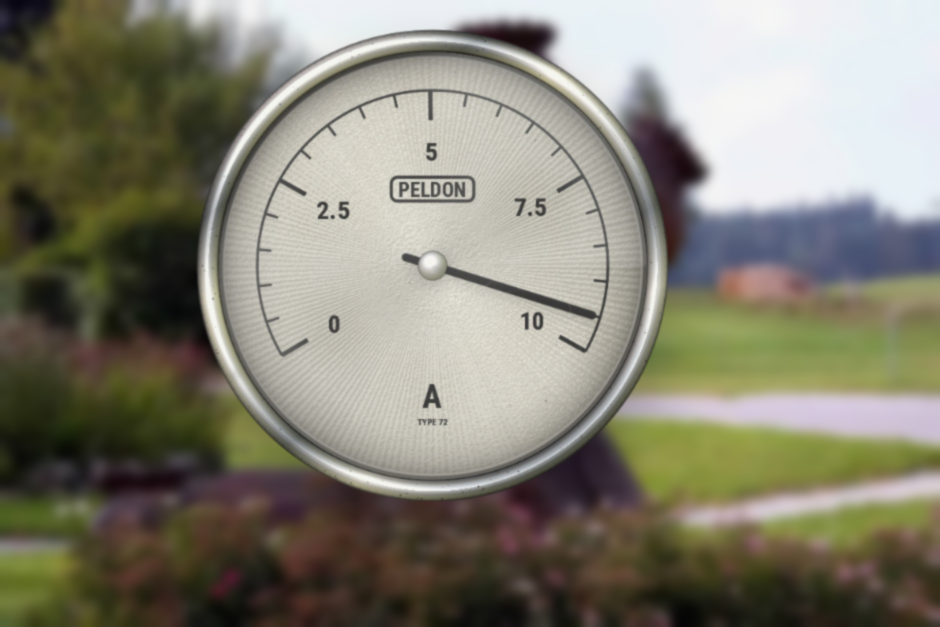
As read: 9.5
